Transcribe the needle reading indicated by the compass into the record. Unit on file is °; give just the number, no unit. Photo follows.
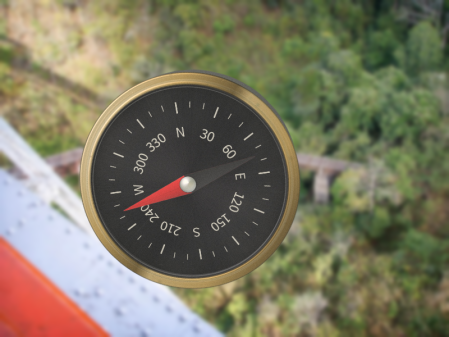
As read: 255
